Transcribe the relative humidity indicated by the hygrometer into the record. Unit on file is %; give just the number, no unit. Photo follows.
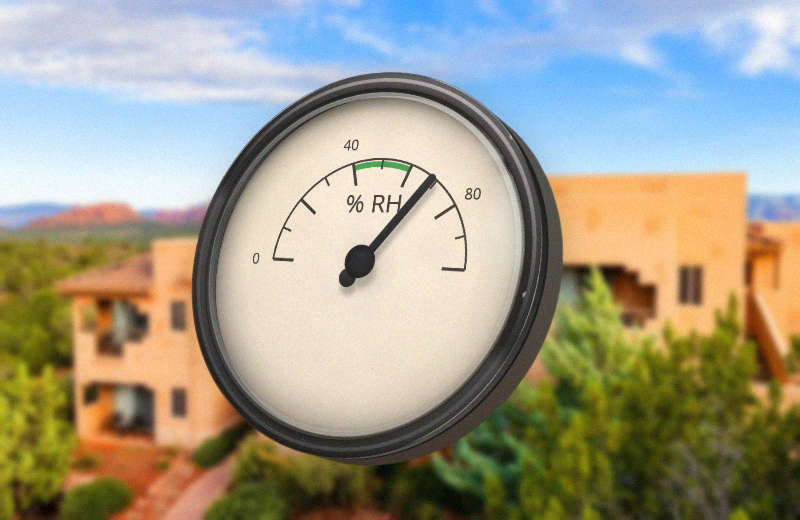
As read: 70
